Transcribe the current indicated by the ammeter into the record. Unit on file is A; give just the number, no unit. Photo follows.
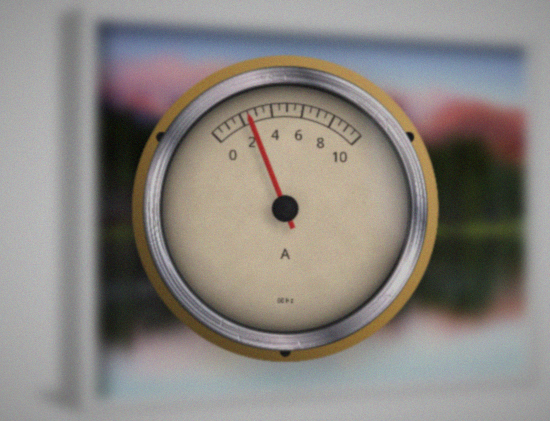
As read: 2.5
